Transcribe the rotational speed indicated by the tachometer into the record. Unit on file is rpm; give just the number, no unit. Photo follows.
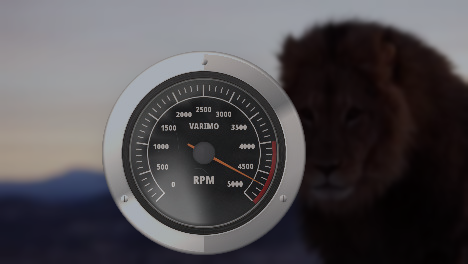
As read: 4700
